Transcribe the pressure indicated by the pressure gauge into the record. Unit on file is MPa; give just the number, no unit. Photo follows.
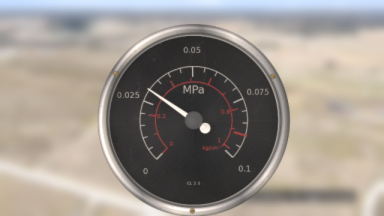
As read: 0.03
